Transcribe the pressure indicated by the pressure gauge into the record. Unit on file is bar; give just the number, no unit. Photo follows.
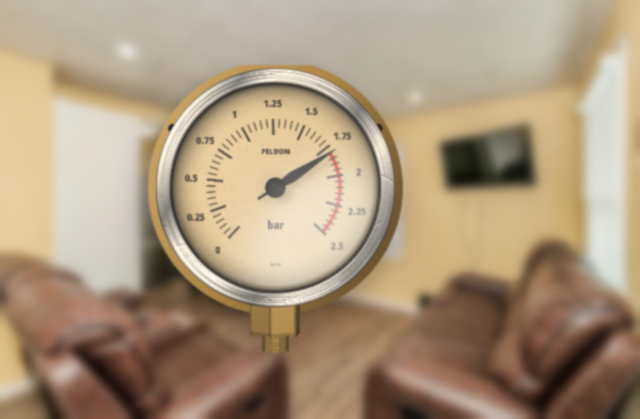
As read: 1.8
